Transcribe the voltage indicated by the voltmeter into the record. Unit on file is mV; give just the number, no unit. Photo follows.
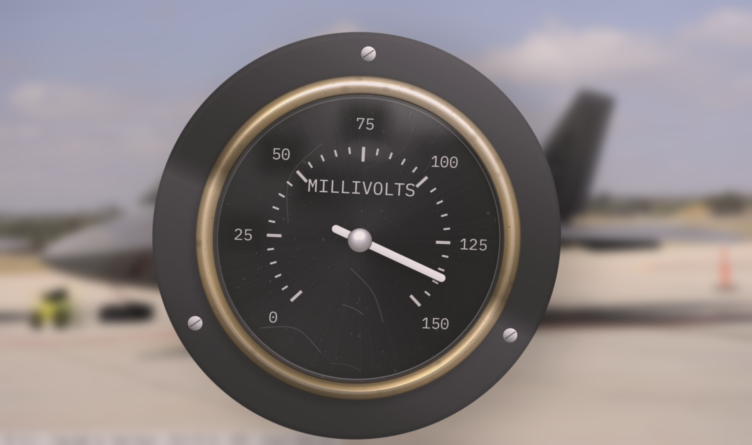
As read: 137.5
